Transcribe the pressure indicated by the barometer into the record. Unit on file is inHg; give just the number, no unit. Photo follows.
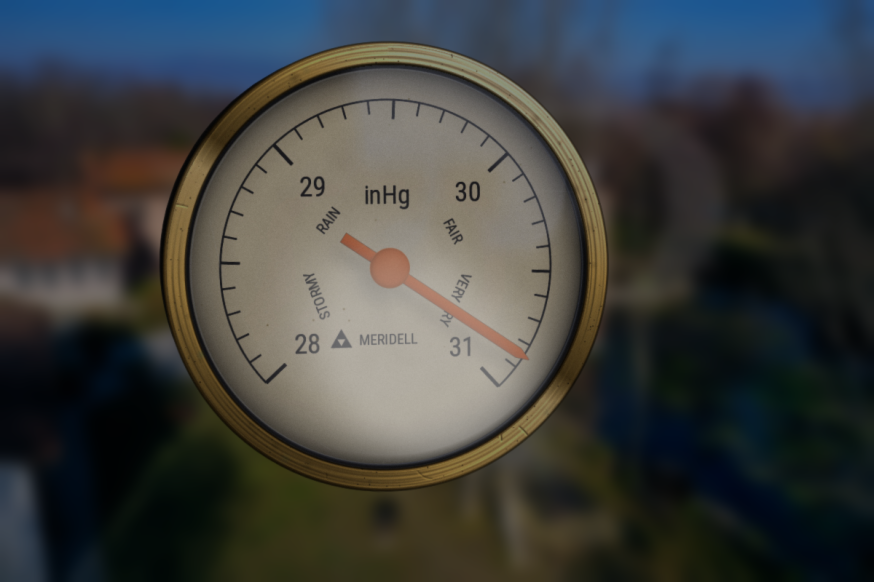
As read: 30.85
